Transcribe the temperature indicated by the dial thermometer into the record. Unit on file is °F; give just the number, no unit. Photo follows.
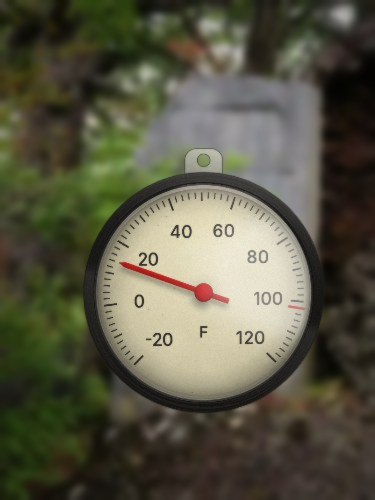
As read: 14
